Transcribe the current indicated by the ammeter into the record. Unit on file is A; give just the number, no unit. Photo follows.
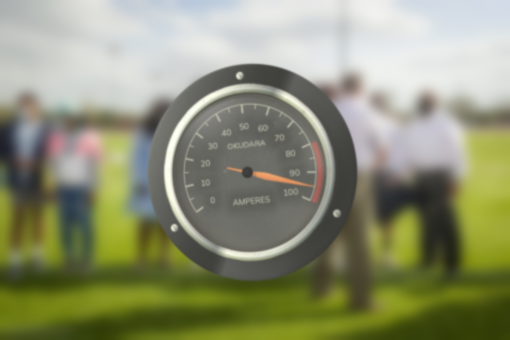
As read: 95
